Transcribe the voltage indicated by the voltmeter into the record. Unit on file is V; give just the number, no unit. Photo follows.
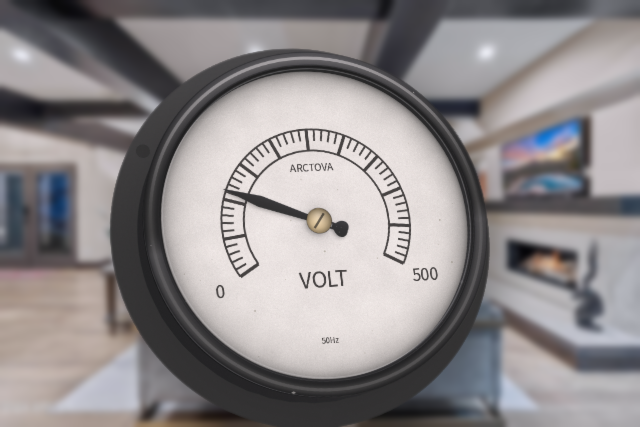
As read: 110
